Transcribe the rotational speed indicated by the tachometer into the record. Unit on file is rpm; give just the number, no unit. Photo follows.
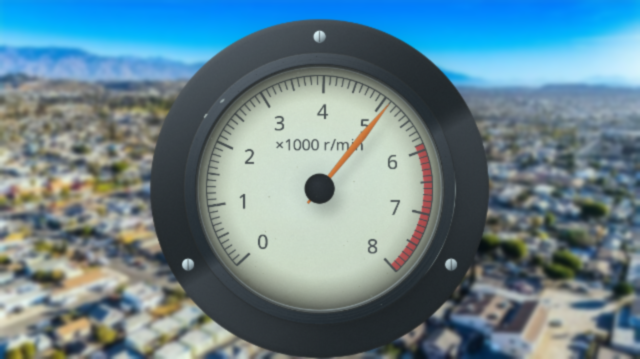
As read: 5100
